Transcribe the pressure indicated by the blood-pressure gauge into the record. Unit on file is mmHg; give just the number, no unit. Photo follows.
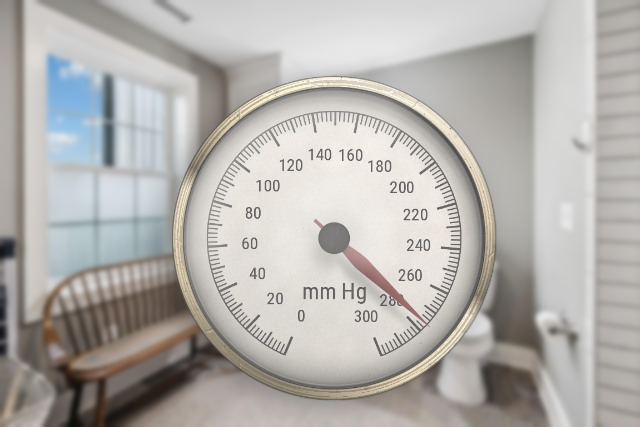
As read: 276
